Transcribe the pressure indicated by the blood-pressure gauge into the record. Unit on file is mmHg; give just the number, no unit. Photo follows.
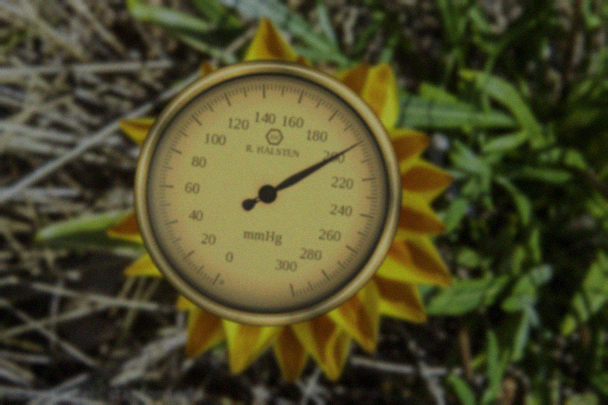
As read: 200
